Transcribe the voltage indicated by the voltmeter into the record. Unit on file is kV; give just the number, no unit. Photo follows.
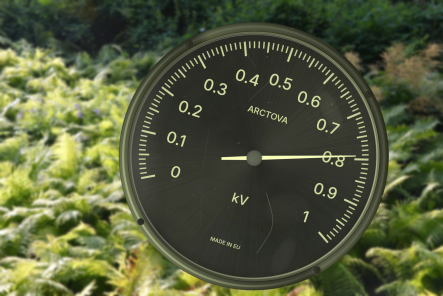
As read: 0.79
